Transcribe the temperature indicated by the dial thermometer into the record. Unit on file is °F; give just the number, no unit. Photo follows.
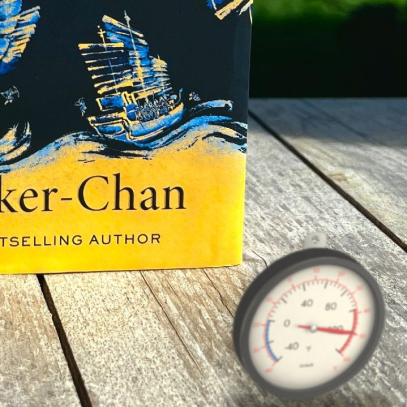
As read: 120
